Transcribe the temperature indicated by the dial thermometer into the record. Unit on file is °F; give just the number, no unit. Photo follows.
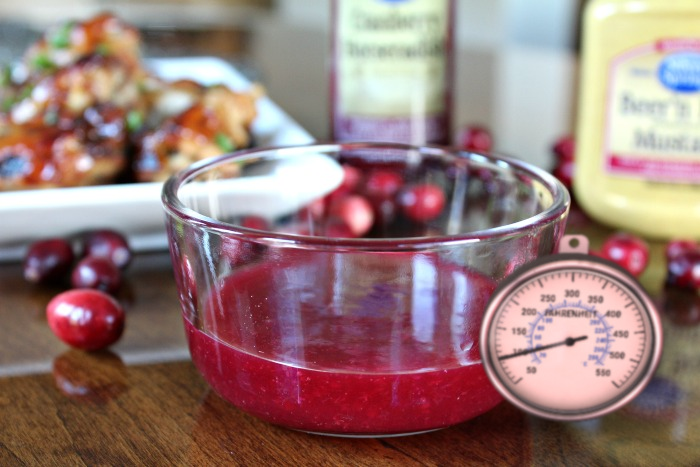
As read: 100
